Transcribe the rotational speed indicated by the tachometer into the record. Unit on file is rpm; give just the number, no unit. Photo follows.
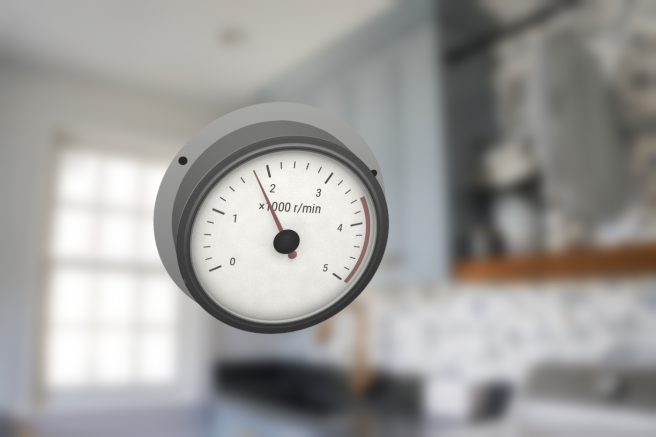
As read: 1800
